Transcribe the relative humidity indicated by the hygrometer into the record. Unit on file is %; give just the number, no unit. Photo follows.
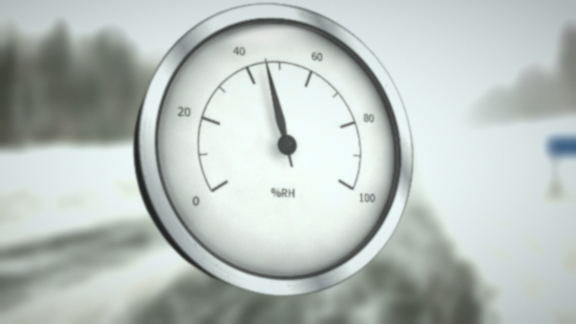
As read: 45
